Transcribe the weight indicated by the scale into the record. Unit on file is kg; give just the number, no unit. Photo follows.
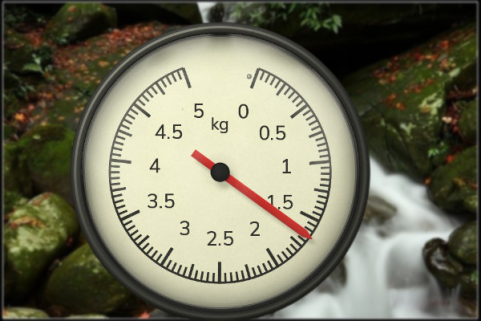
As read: 1.65
